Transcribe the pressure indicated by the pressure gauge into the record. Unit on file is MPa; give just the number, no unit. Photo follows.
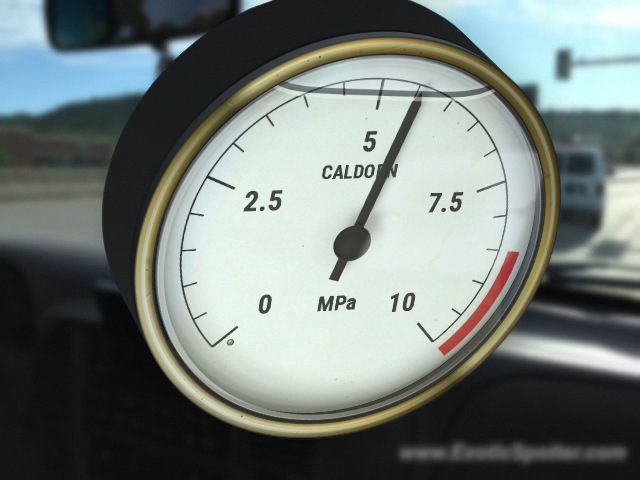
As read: 5.5
